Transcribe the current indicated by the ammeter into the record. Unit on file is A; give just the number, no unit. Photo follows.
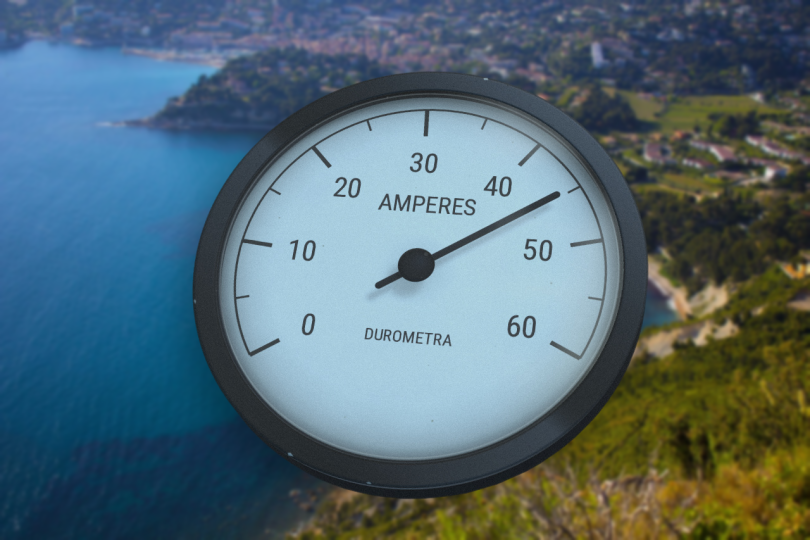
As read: 45
